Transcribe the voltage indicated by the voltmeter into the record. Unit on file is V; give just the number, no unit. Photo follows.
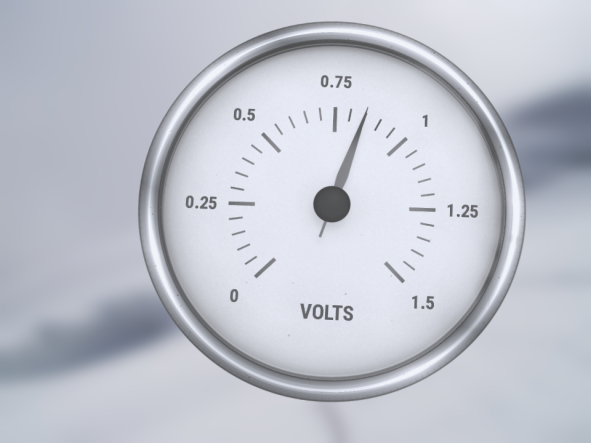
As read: 0.85
